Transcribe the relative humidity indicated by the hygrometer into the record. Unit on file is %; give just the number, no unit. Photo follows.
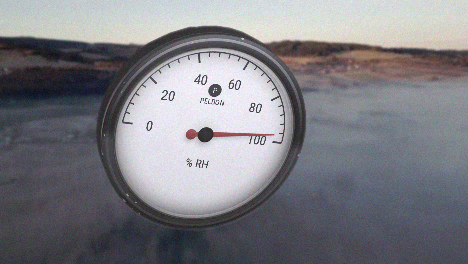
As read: 96
